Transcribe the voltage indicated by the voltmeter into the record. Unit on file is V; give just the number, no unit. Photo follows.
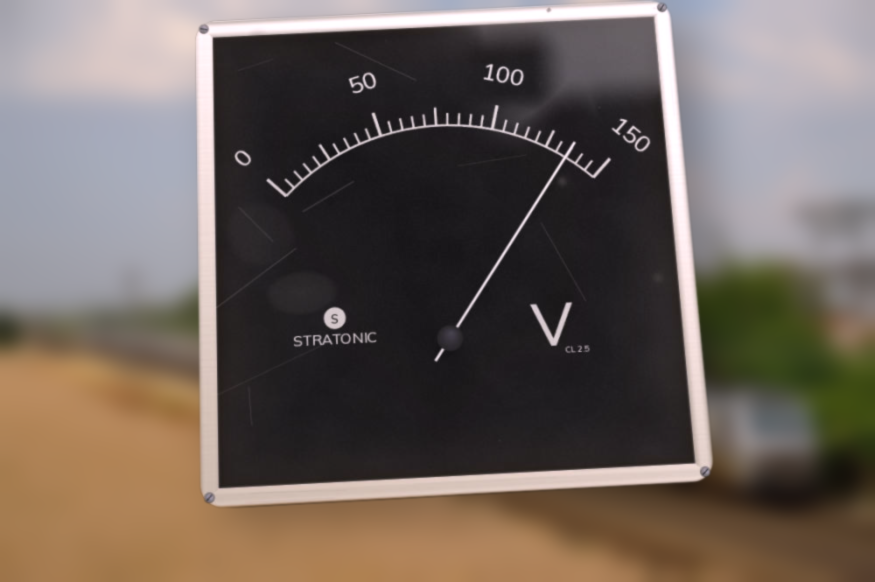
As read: 135
